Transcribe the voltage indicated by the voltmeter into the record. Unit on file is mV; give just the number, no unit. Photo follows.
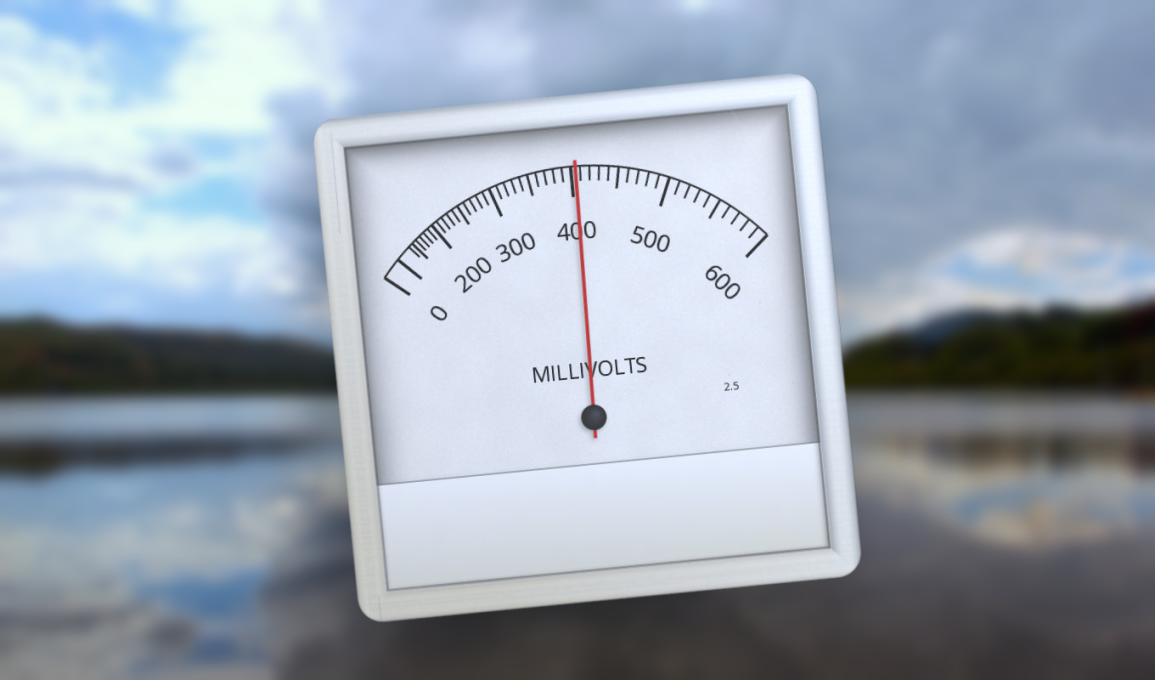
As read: 405
